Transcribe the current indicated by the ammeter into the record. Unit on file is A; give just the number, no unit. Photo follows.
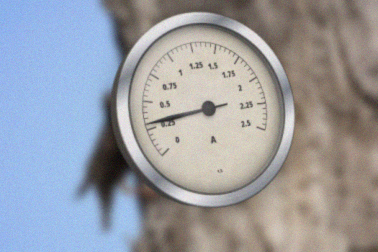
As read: 0.3
